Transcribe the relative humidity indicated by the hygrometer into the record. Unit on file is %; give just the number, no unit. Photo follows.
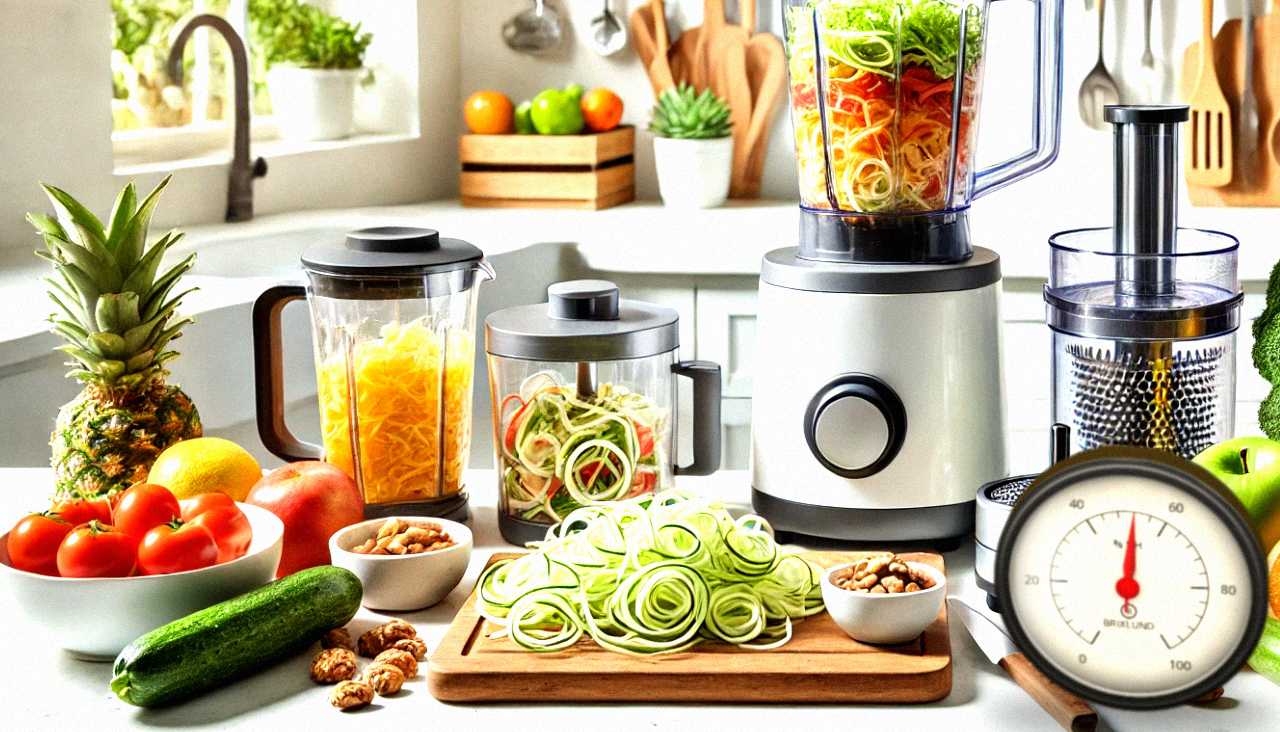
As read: 52
